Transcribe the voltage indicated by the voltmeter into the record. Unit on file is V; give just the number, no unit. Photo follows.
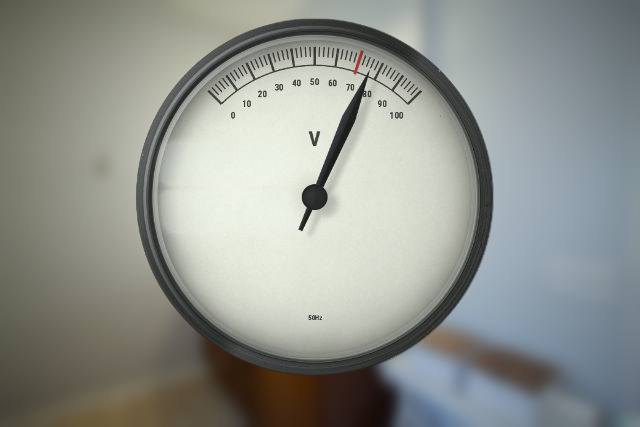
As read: 76
